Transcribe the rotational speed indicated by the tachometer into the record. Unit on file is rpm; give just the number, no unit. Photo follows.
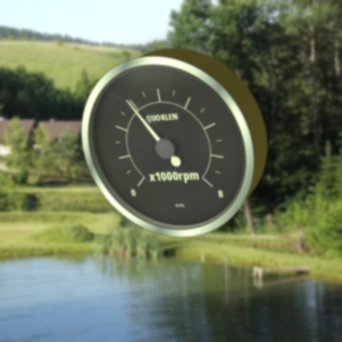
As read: 3000
